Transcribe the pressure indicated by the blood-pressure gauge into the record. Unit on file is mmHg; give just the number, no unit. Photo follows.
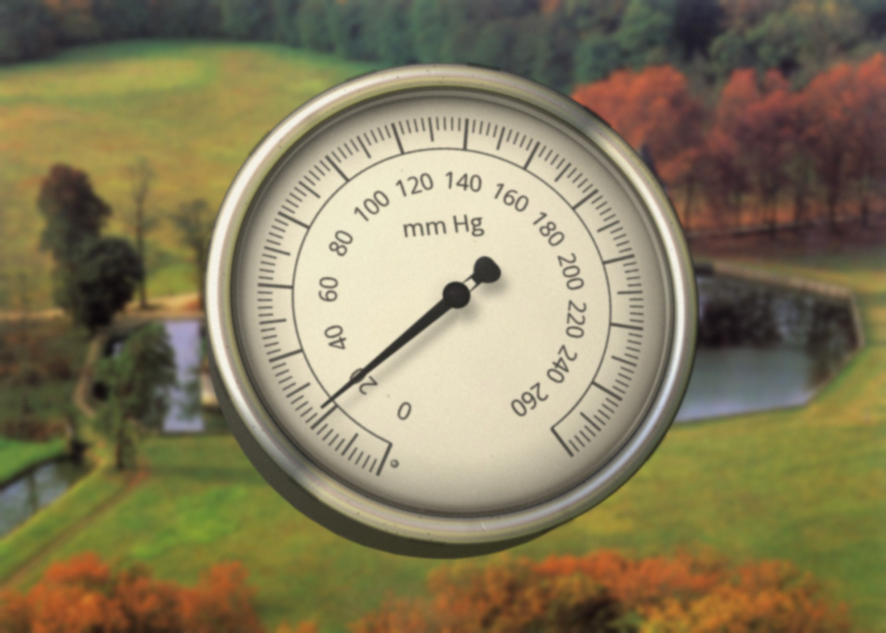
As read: 22
